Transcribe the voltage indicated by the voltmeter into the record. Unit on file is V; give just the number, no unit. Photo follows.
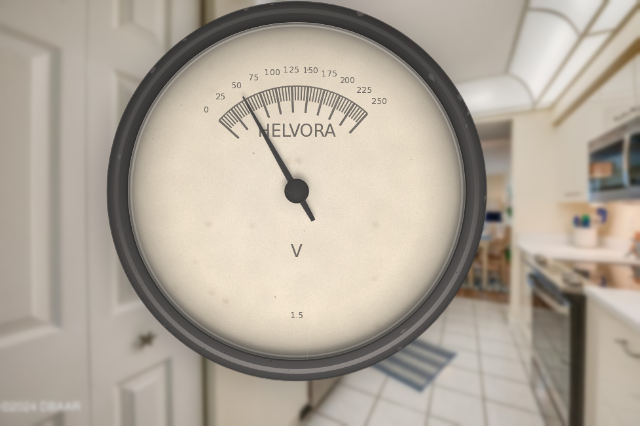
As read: 50
